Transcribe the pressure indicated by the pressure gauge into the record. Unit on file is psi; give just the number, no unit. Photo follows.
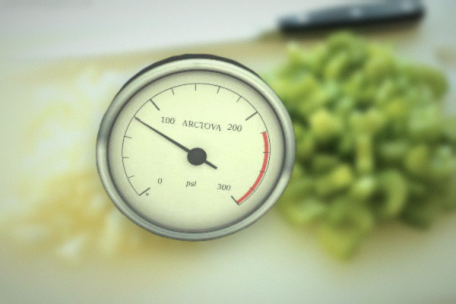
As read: 80
